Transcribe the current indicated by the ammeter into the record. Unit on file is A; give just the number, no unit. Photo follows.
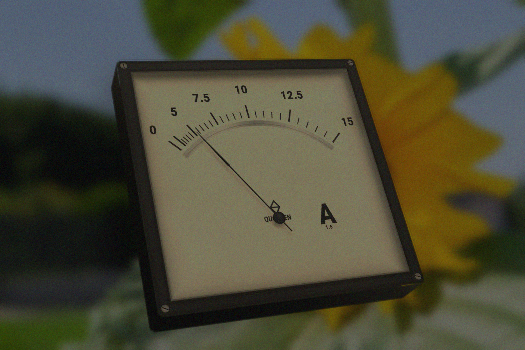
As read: 5
